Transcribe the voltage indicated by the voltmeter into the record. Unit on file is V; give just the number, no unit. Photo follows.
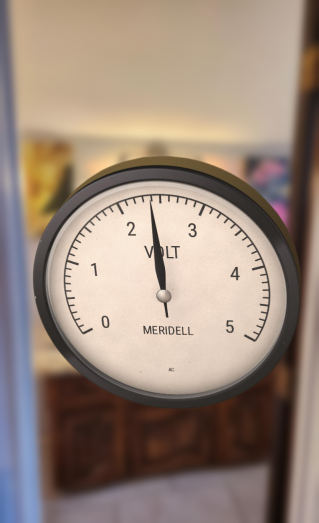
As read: 2.4
